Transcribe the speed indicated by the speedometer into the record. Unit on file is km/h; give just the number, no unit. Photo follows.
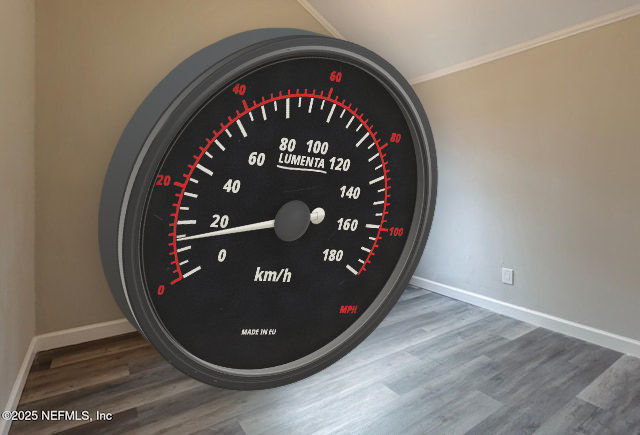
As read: 15
